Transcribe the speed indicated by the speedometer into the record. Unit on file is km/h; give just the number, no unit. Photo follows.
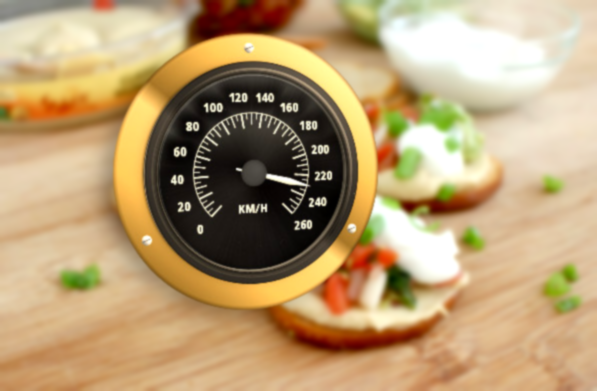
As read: 230
